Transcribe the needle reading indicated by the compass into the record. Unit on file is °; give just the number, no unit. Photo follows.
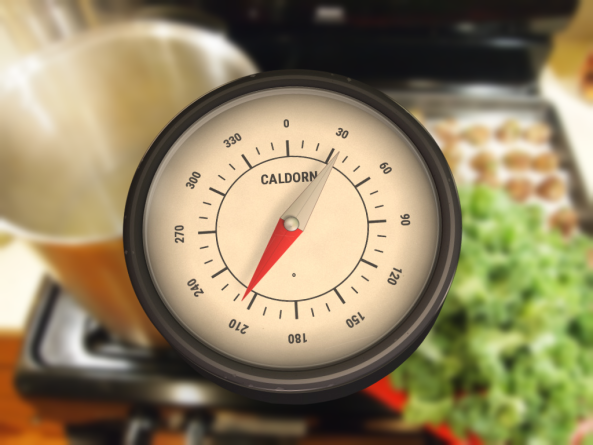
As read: 215
